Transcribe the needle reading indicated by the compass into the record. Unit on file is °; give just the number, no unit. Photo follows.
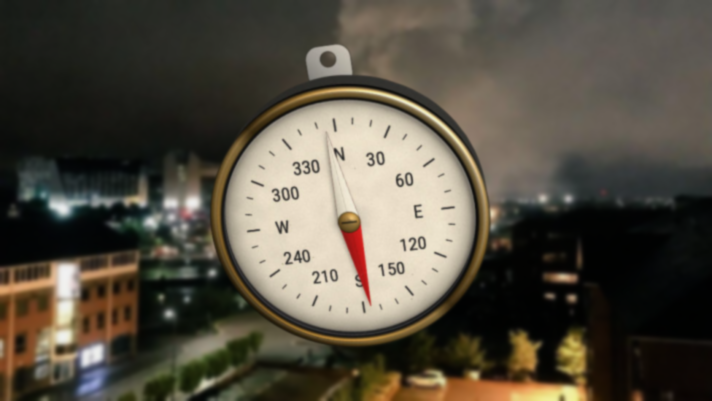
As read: 175
